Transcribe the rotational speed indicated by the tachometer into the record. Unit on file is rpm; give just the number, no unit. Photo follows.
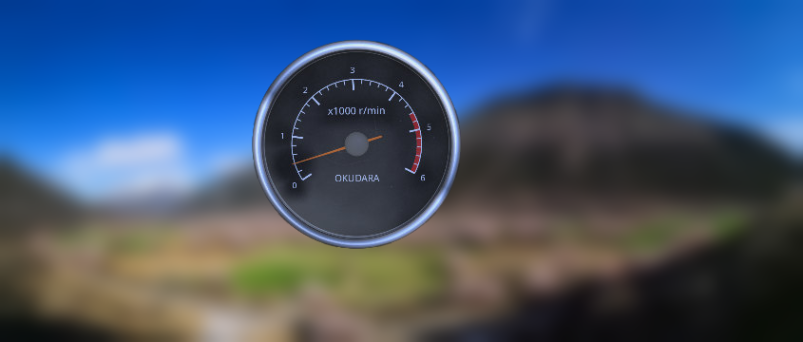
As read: 400
